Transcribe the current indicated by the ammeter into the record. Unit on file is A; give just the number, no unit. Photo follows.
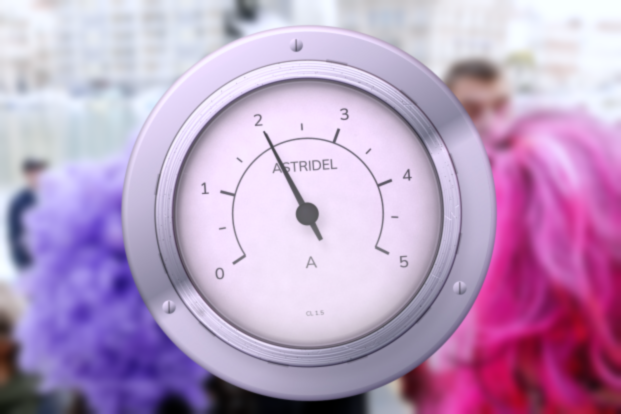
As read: 2
